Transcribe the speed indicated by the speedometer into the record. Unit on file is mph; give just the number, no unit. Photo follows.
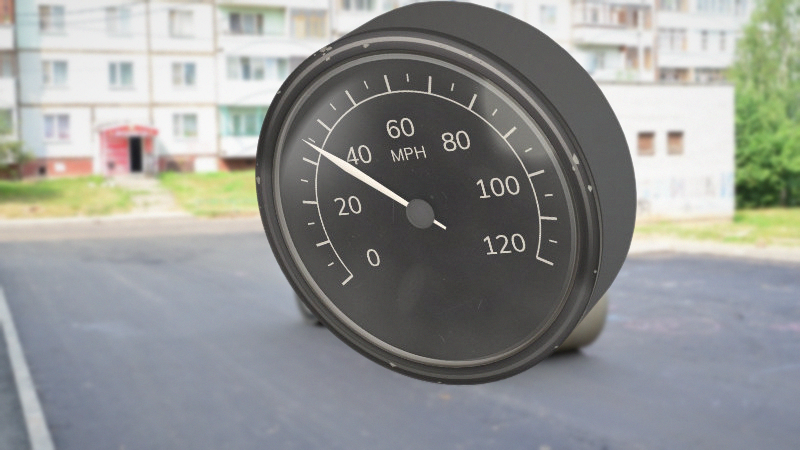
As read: 35
